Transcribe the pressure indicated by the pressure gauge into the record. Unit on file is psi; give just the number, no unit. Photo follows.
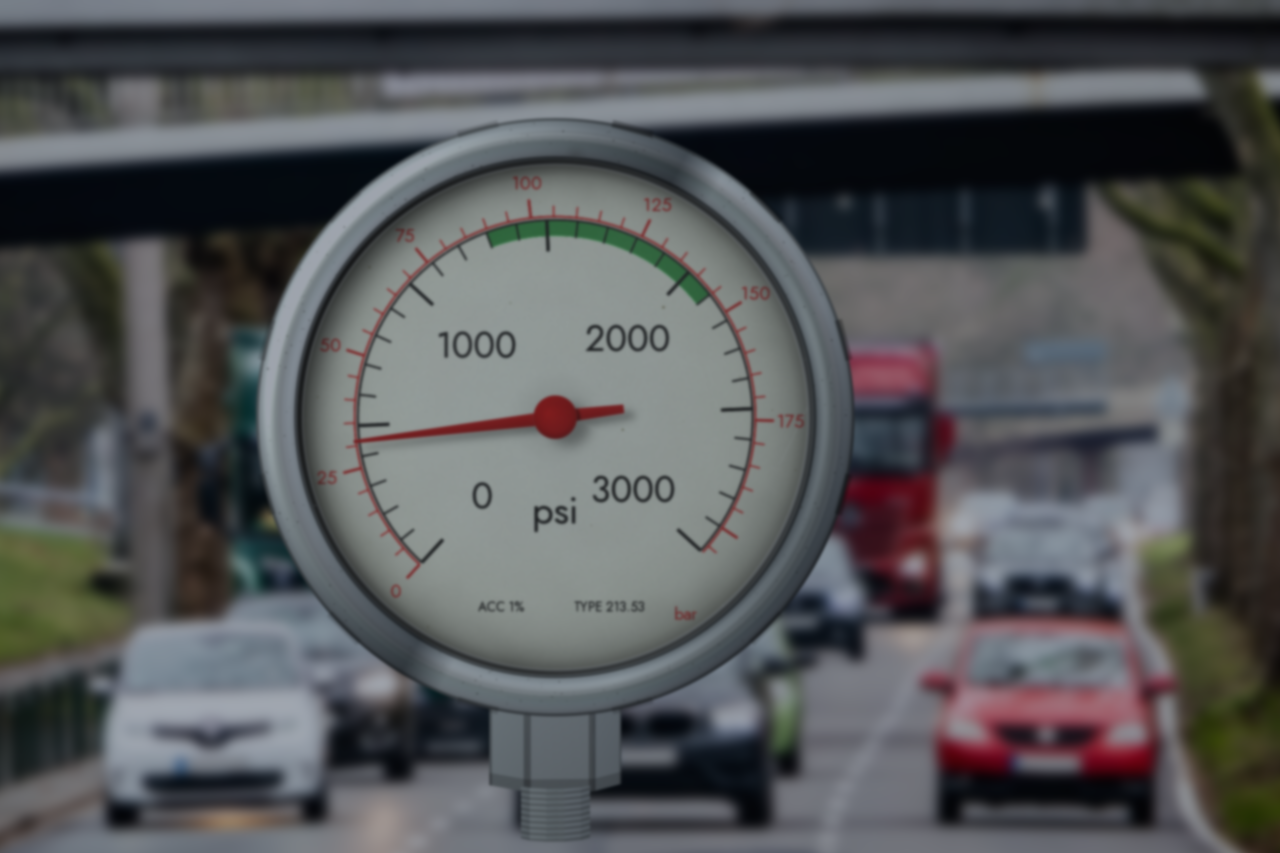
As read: 450
